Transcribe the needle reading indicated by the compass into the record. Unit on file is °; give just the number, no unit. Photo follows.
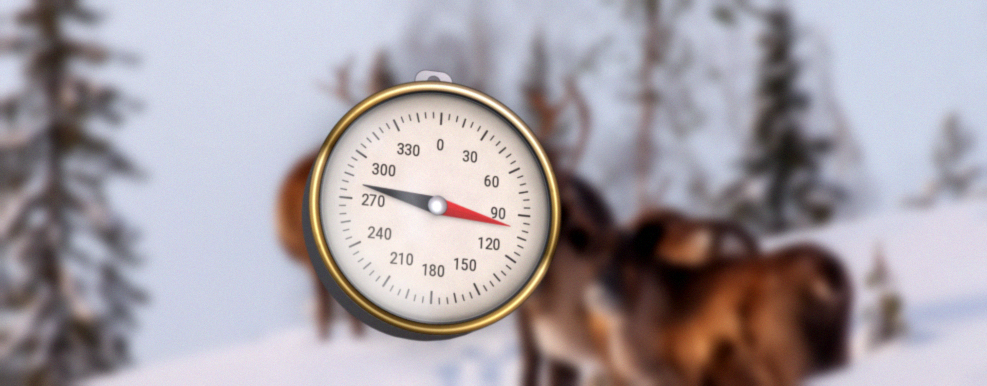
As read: 100
